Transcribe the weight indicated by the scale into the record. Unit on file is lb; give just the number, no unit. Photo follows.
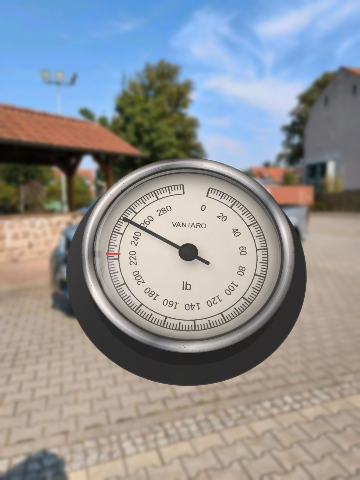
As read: 250
